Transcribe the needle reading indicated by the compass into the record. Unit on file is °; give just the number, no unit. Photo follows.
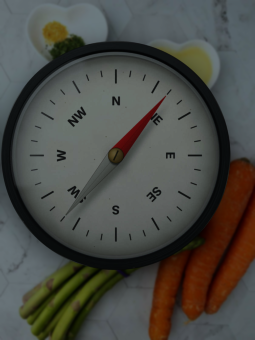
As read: 40
